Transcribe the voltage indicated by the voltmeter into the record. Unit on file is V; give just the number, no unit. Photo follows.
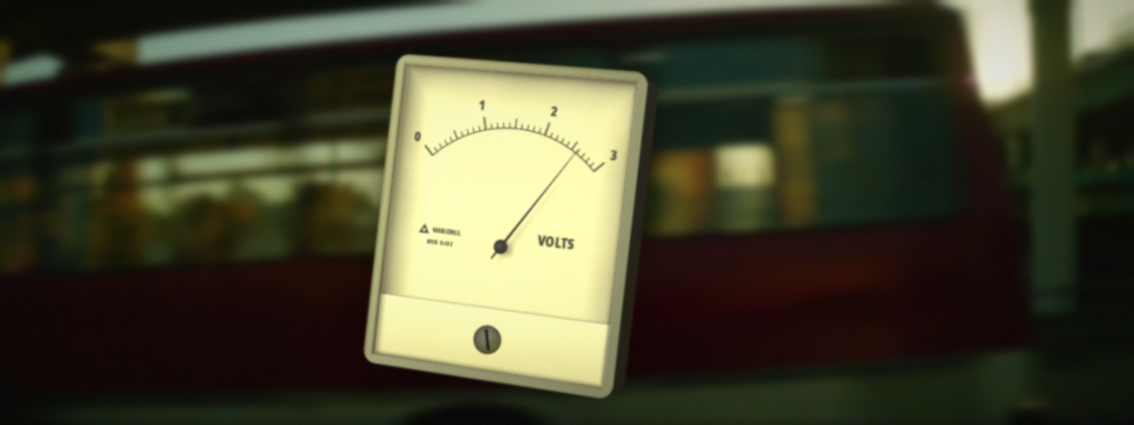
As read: 2.6
